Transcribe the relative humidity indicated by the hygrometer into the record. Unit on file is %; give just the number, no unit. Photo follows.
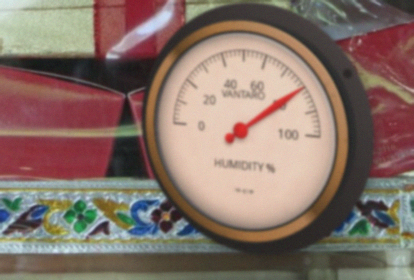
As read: 80
